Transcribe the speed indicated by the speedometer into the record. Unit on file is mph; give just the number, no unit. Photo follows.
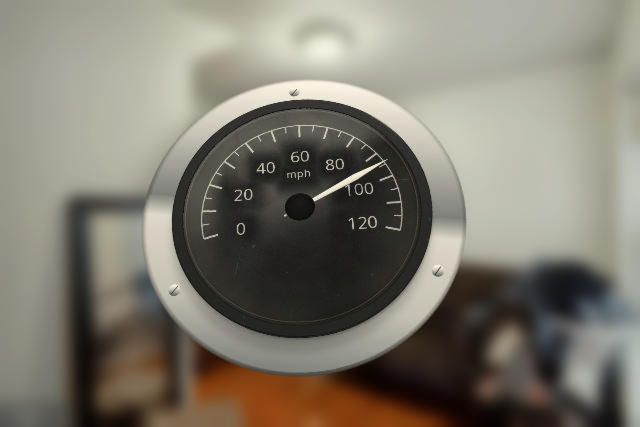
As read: 95
